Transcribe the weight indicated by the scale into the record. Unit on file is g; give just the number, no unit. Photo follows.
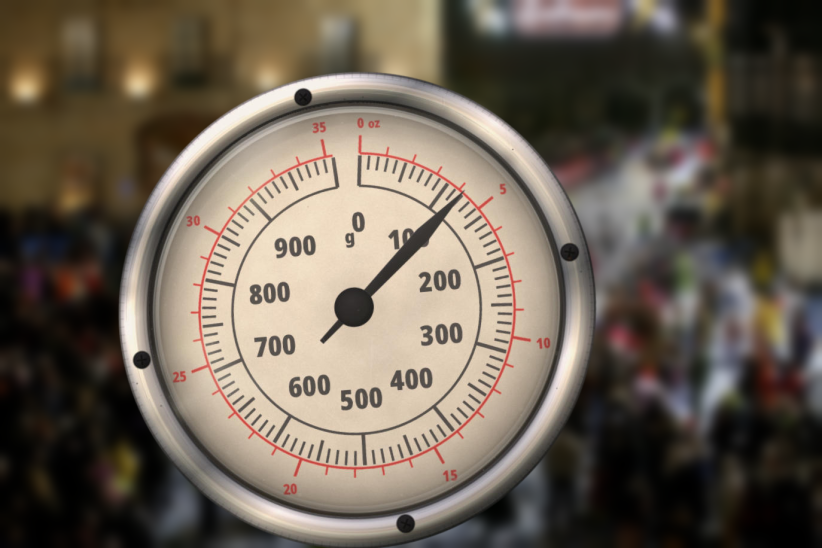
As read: 120
